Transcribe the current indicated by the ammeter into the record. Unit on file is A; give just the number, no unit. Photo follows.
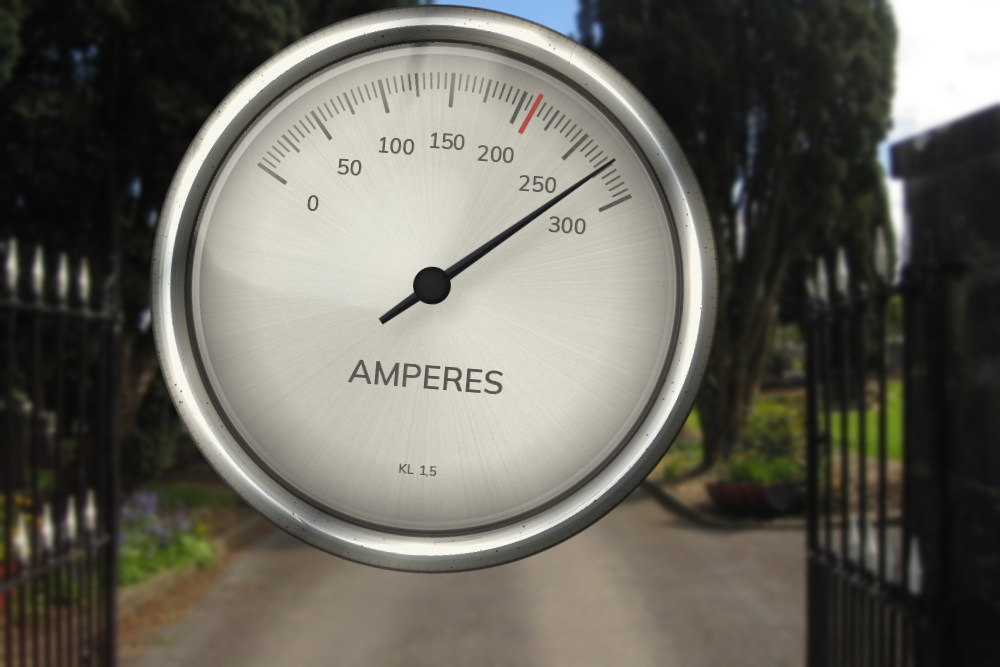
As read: 275
